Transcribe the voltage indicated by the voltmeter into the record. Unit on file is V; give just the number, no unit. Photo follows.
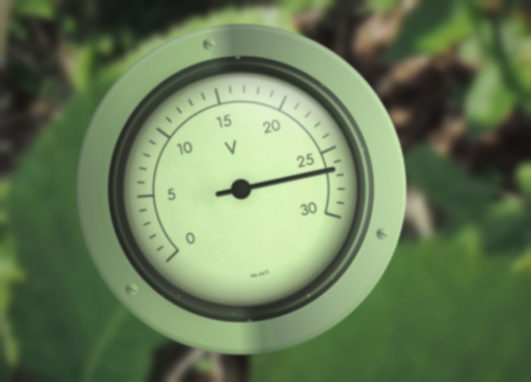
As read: 26.5
